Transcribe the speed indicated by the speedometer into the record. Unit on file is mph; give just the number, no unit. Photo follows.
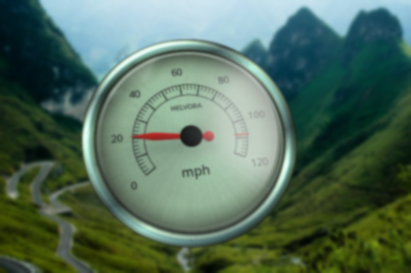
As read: 20
